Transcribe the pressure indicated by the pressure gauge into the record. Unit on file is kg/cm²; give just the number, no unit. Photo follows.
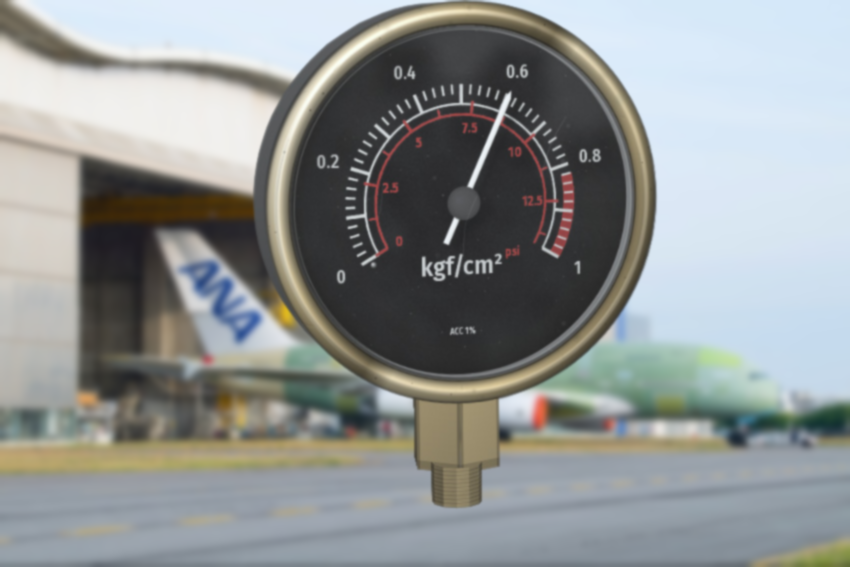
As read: 0.6
